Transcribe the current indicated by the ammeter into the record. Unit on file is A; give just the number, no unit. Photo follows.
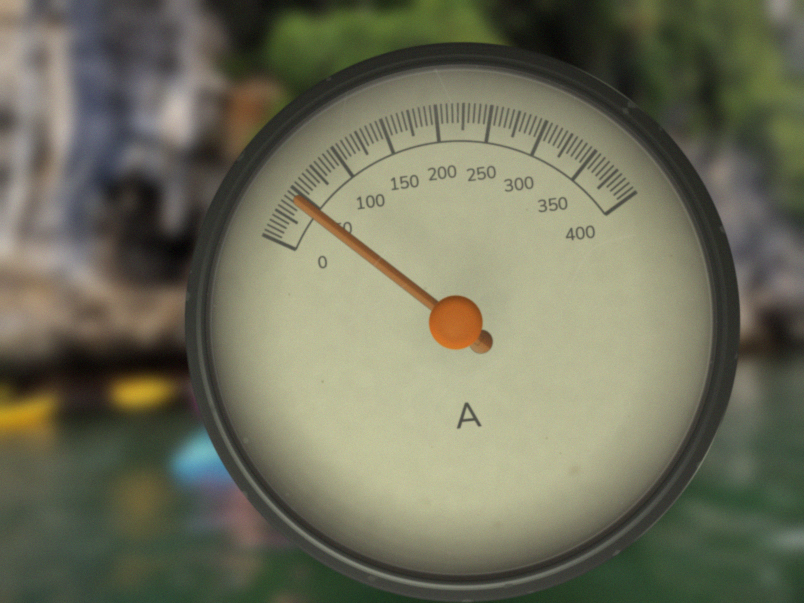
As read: 45
